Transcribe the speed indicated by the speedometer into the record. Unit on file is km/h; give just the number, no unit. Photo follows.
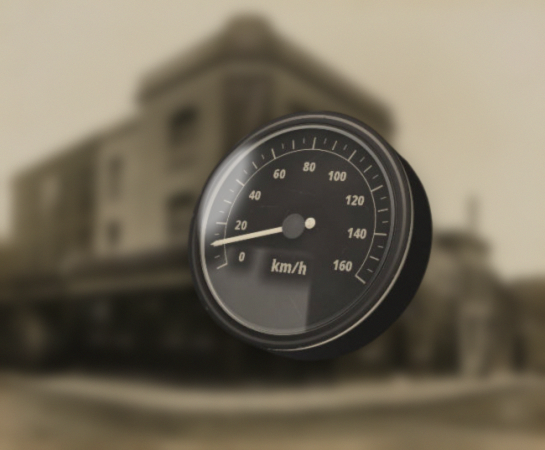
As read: 10
